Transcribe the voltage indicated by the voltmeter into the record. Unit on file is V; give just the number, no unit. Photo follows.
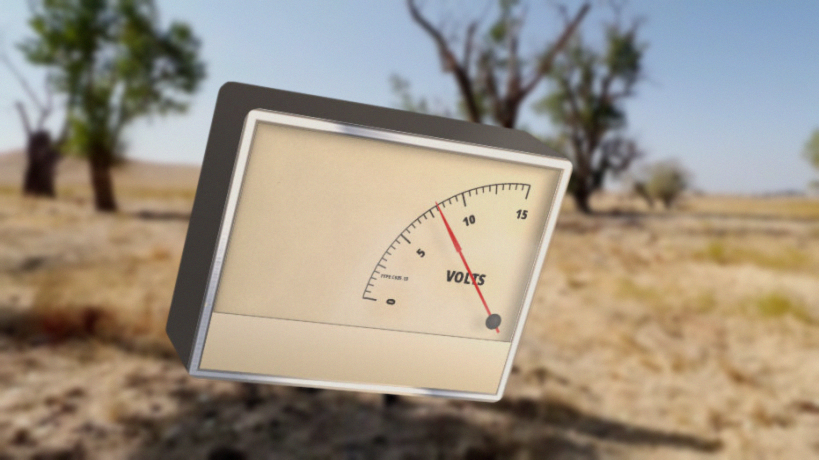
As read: 8
